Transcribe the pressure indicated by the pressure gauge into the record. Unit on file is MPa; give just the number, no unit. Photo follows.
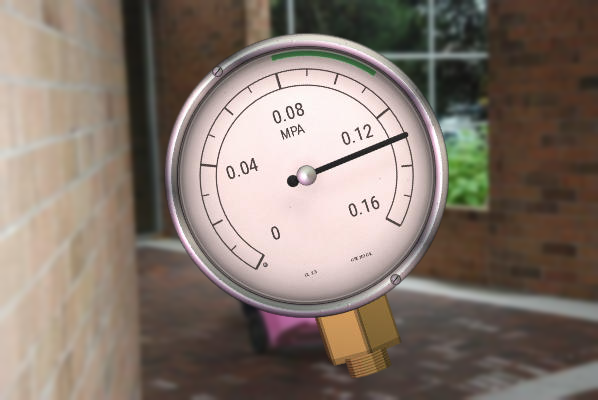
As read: 0.13
